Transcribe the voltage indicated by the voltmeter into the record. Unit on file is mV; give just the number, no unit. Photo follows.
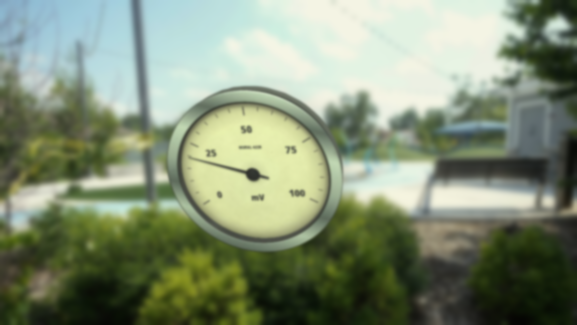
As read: 20
